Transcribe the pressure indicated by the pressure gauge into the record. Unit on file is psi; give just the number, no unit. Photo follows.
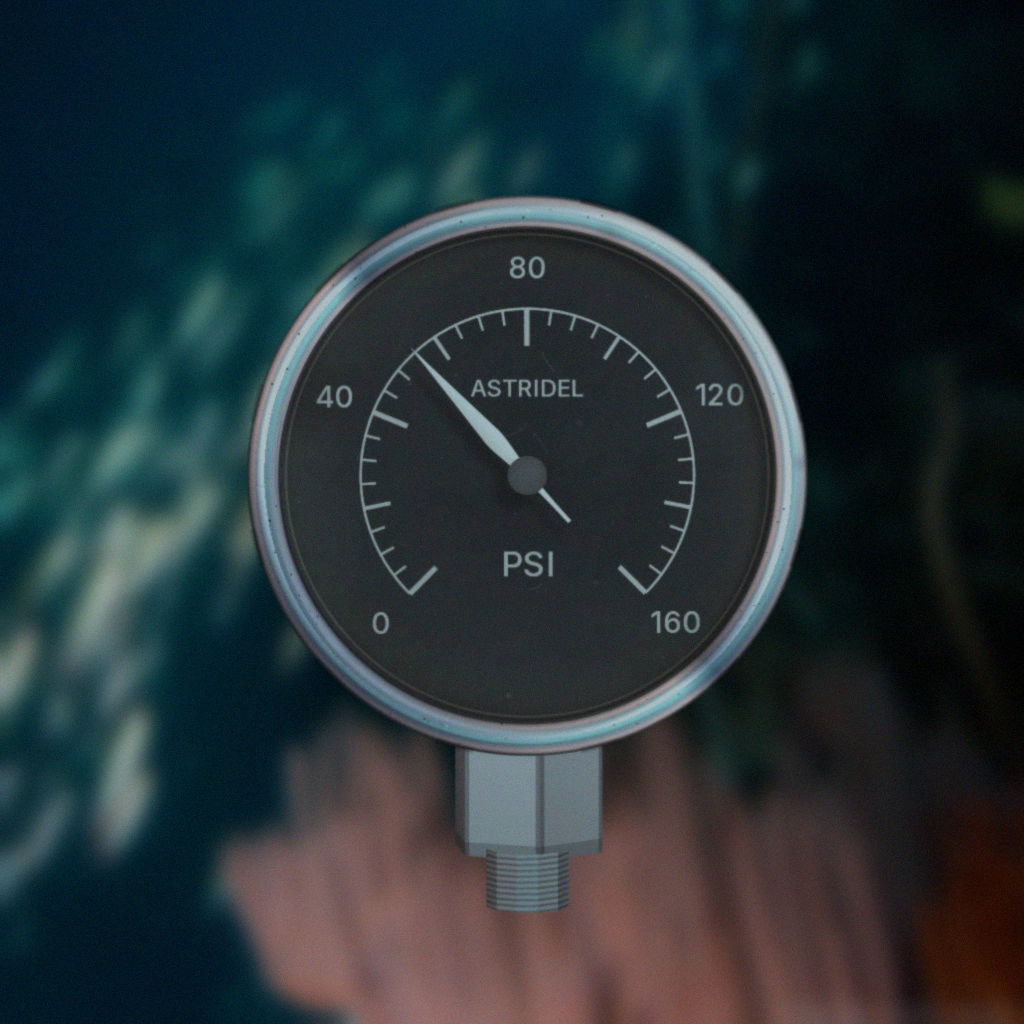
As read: 55
